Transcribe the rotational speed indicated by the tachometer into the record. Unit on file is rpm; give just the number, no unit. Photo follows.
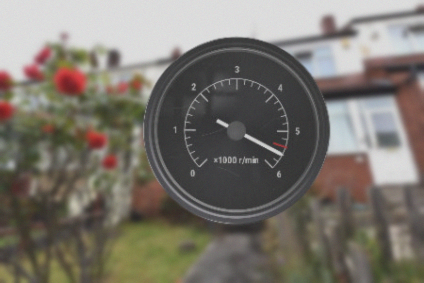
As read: 5600
